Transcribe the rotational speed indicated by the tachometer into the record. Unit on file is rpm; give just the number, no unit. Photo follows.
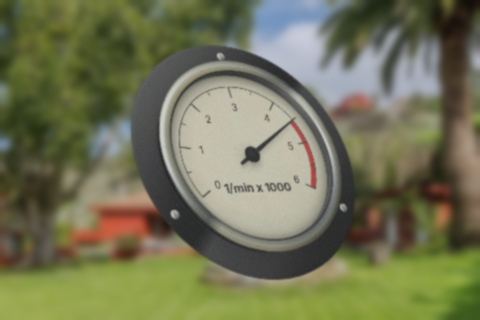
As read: 4500
